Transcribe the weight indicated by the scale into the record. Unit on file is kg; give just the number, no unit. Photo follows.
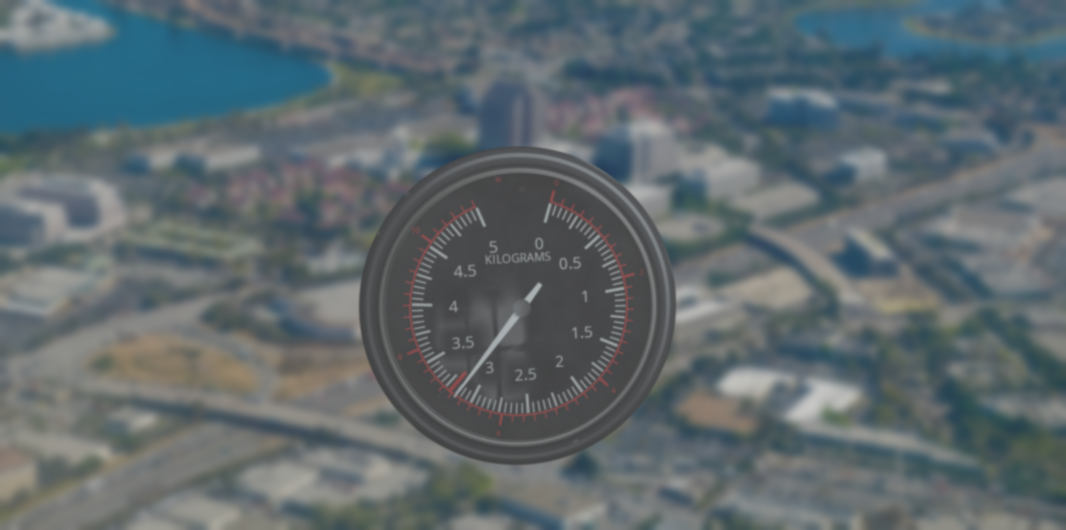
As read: 3.15
